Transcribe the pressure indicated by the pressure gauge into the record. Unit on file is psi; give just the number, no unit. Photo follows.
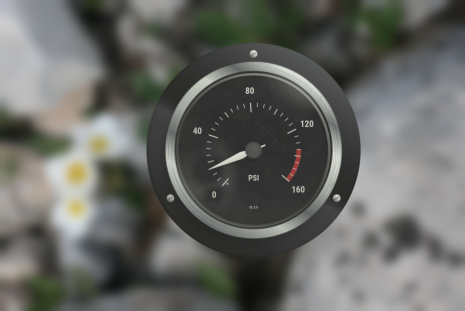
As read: 15
